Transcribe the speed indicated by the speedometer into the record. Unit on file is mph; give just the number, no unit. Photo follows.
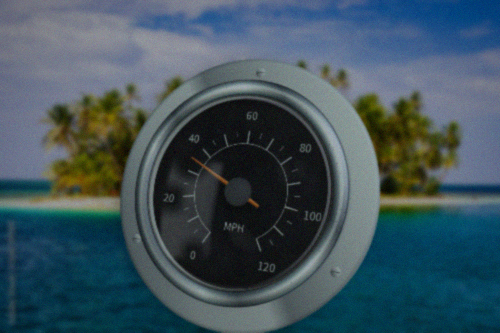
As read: 35
